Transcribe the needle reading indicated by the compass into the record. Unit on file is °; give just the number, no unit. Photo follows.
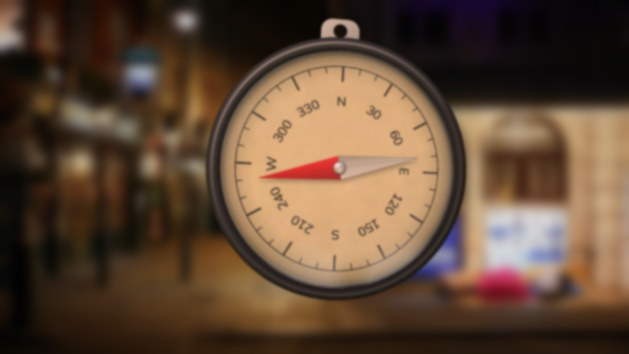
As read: 260
